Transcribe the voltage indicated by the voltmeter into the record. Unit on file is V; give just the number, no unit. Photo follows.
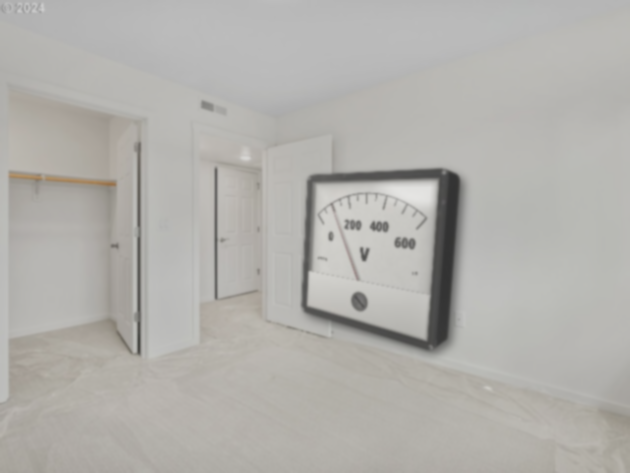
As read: 100
